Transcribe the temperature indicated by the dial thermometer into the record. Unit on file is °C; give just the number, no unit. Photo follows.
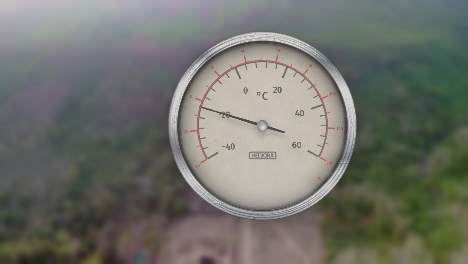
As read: -20
